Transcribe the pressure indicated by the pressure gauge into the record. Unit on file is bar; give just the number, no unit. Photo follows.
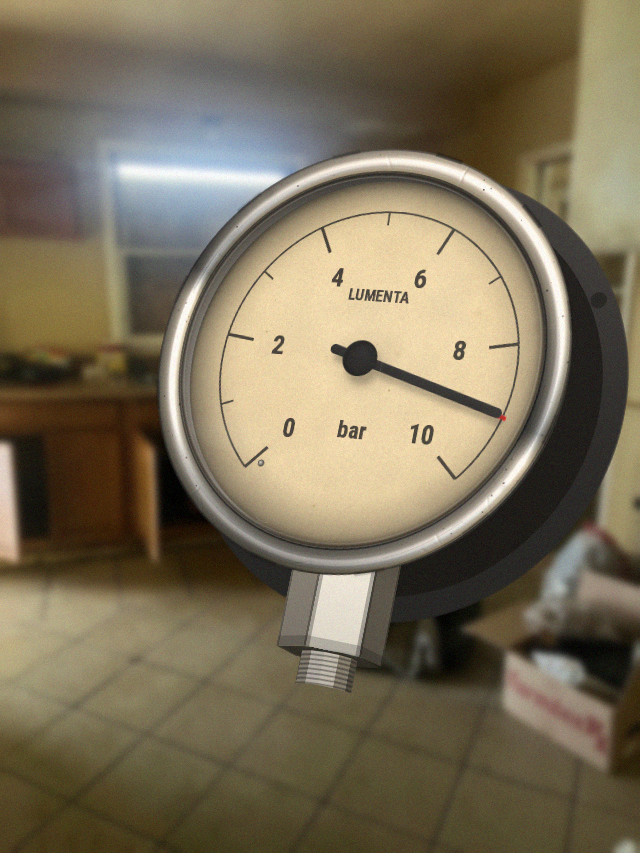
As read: 9
